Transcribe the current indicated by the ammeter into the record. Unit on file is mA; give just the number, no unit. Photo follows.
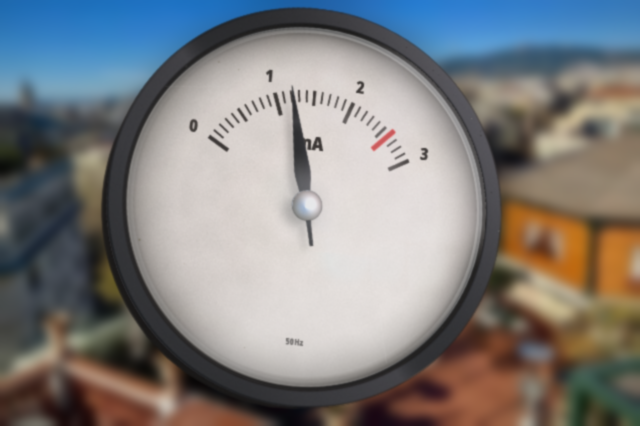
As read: 1.2
